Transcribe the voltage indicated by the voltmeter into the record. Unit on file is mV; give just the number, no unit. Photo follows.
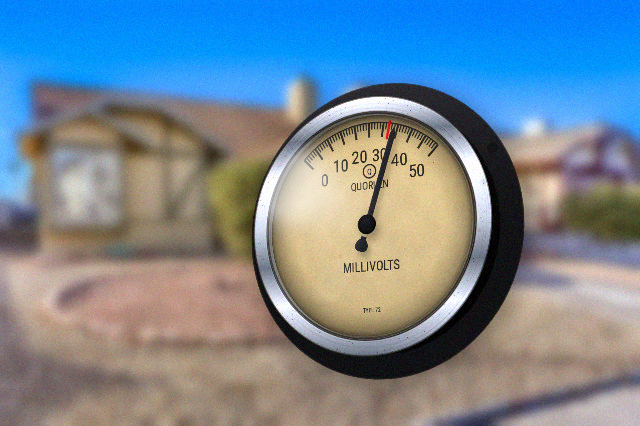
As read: 35
